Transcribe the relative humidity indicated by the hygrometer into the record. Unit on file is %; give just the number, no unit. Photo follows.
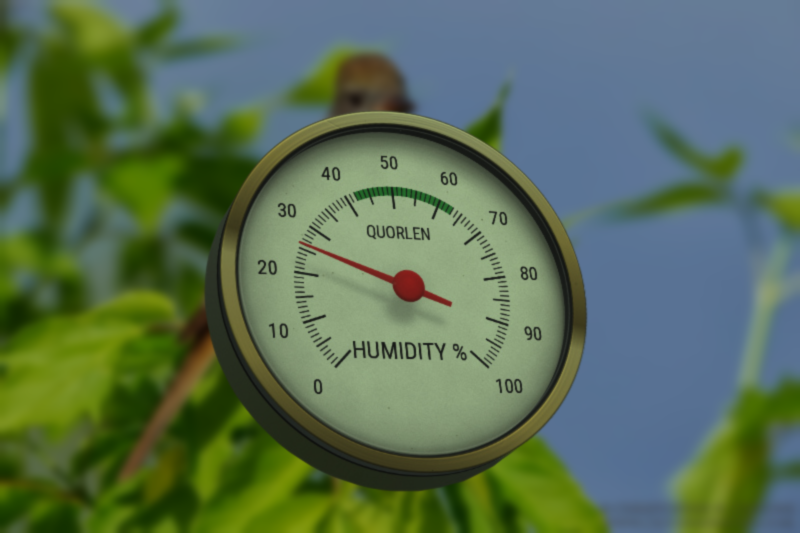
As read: 25
